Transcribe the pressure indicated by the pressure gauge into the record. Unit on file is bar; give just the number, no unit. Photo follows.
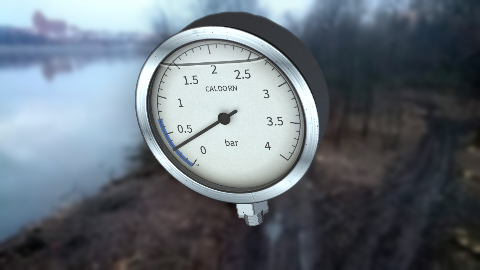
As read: 0.3
